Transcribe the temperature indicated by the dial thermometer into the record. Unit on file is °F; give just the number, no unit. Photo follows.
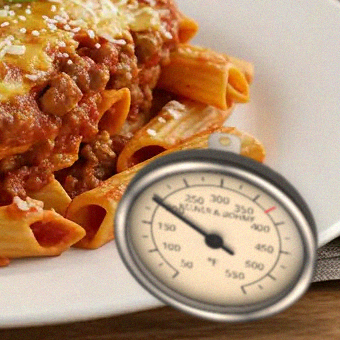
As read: 200
